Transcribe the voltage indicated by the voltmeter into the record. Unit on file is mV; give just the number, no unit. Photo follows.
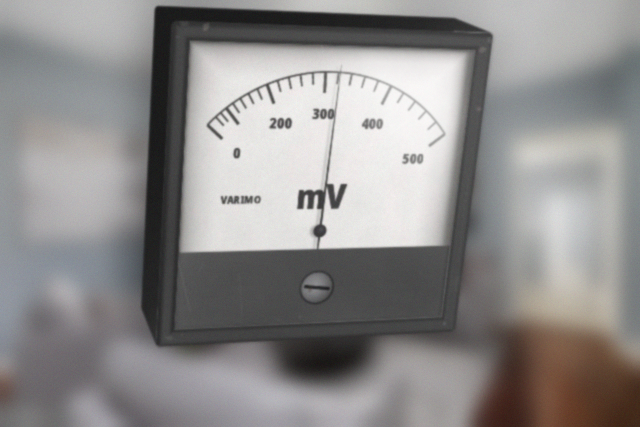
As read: 320
